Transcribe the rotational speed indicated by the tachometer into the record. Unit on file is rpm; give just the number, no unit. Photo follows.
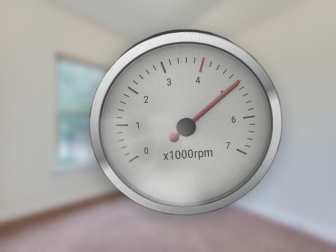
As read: 5000
